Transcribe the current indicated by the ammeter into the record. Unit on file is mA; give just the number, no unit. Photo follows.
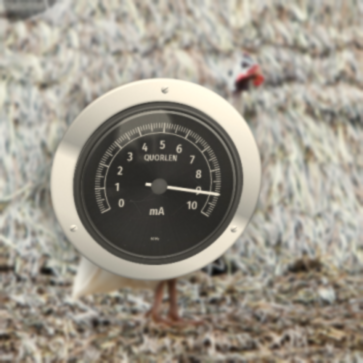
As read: 9
